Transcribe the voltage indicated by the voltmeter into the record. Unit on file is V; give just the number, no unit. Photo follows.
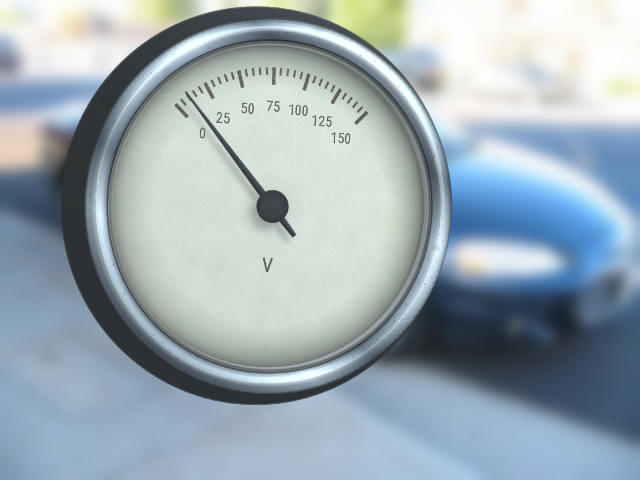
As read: 10
